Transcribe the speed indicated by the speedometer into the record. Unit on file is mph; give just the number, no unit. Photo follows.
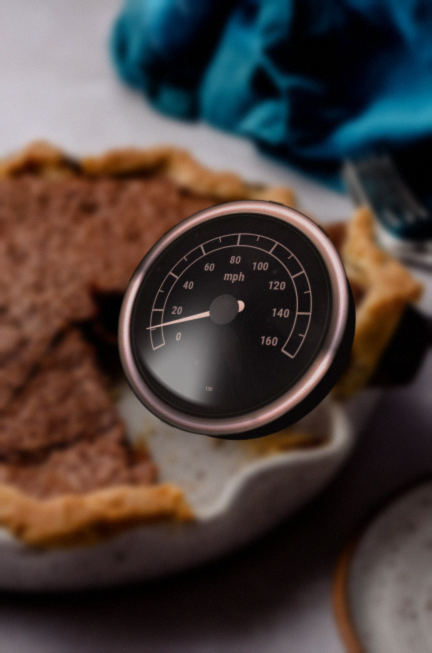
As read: 10
